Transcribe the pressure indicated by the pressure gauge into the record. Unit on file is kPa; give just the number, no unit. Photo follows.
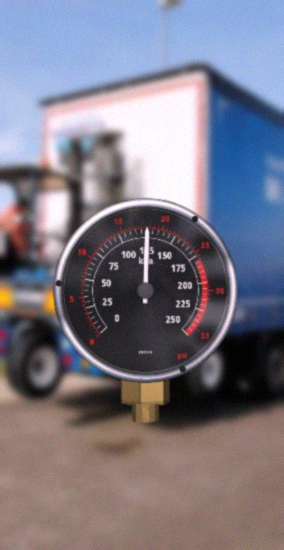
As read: 125
